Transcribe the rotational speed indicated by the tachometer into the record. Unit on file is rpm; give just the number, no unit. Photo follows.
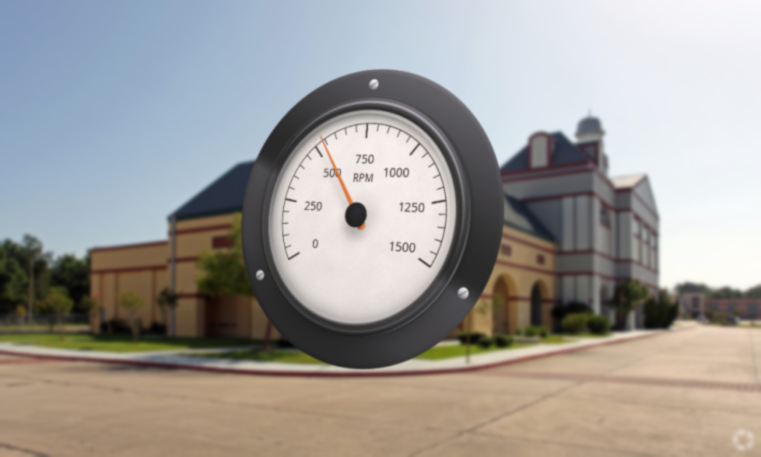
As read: 550
